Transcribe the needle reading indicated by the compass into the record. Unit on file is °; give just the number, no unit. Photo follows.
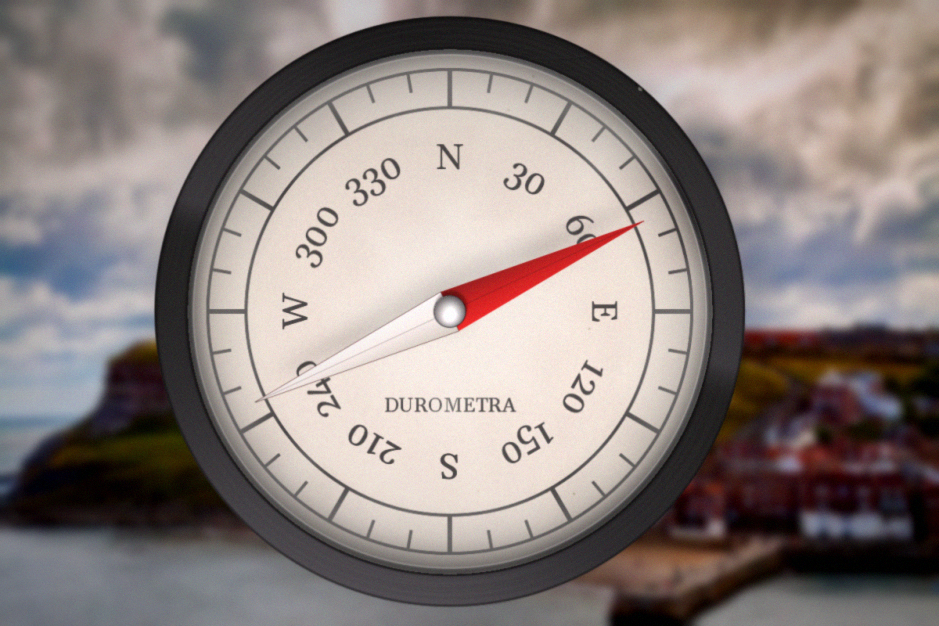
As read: 65
